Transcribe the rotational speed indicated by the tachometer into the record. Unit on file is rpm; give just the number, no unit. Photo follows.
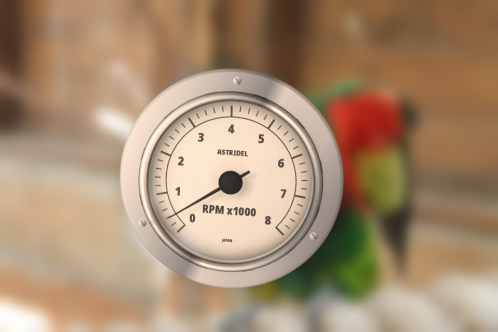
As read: 400
